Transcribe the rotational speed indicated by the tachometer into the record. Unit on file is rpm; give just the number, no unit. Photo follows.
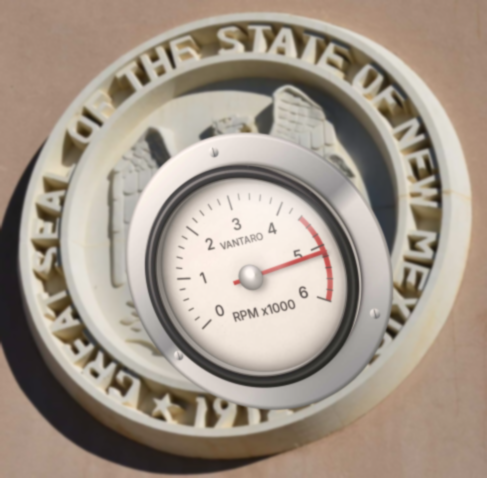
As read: 5100
